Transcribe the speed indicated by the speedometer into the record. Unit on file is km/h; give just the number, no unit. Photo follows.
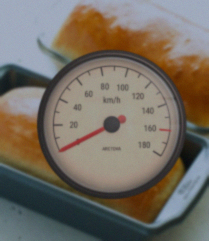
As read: 0
